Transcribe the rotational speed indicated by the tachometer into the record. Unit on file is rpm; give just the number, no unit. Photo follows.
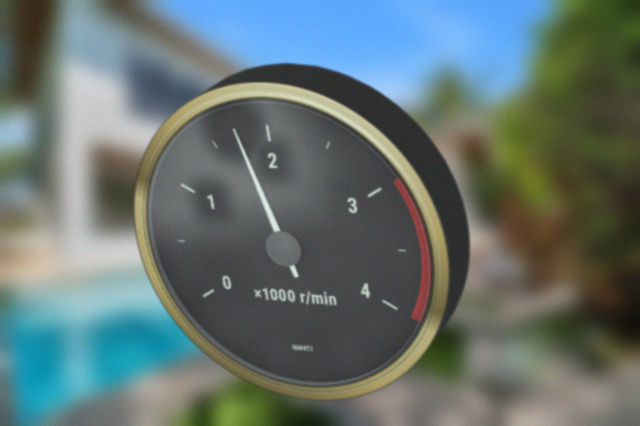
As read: 1750
